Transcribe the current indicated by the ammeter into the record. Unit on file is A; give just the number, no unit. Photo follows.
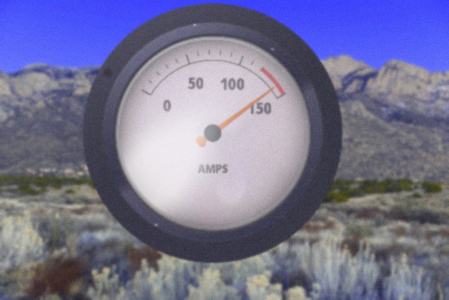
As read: 140
